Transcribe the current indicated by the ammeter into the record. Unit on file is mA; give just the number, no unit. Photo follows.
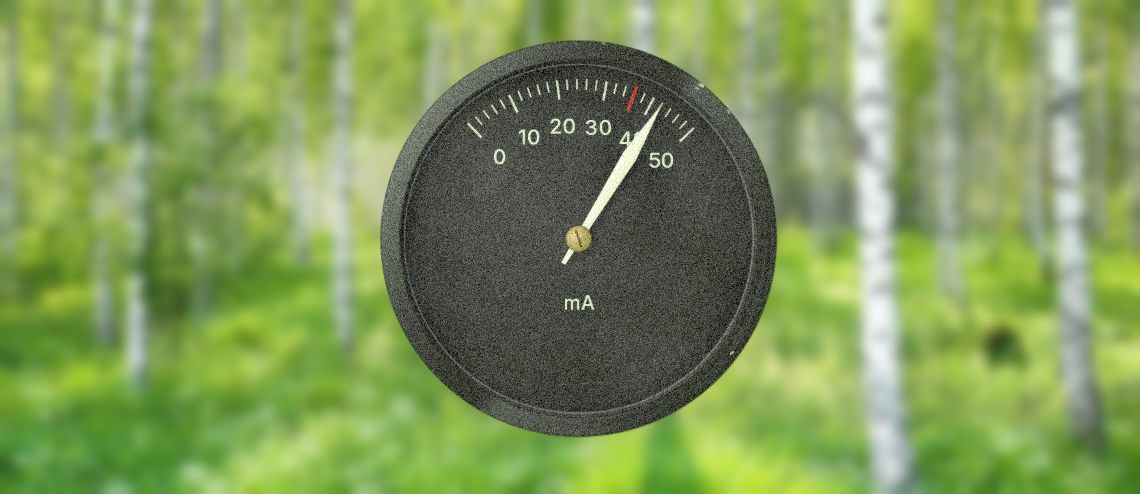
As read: 42
